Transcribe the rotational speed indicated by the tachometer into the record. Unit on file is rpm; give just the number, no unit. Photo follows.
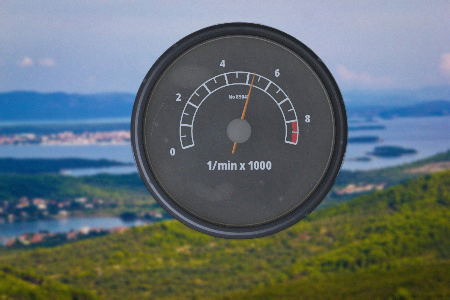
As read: 5250
